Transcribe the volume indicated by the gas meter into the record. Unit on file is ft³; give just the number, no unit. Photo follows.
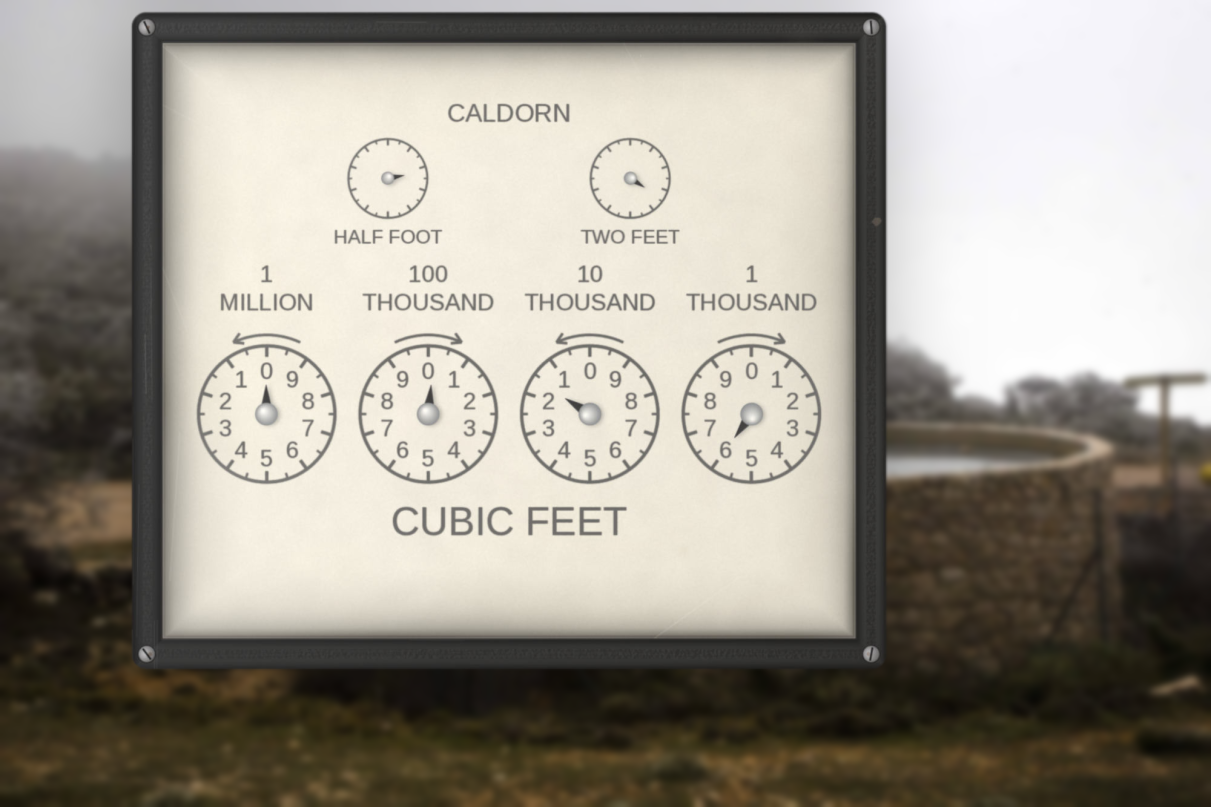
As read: 1600
